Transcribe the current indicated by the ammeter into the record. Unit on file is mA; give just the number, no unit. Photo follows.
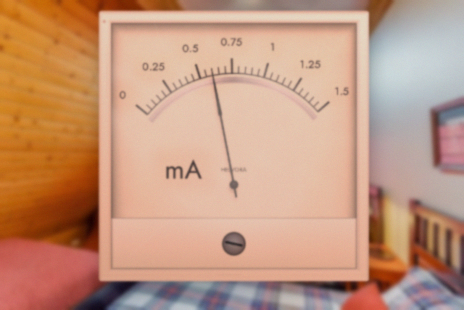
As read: 0.6
